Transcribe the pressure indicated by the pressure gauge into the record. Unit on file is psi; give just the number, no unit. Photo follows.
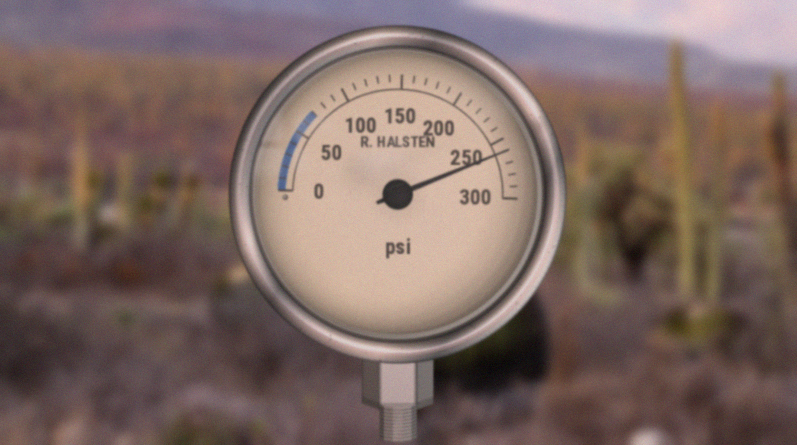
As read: 260
